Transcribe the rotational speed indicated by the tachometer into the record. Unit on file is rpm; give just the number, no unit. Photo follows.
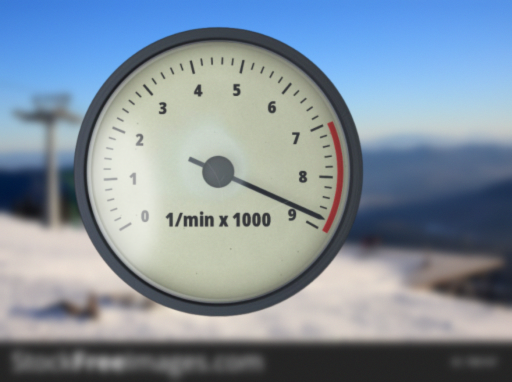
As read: 8800
